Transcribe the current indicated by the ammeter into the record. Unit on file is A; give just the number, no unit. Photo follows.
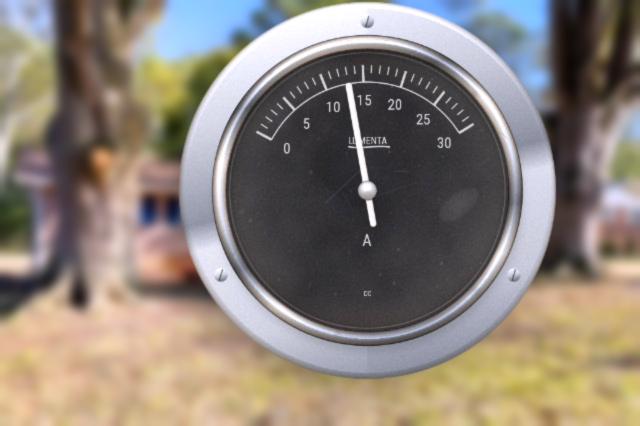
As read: 13
